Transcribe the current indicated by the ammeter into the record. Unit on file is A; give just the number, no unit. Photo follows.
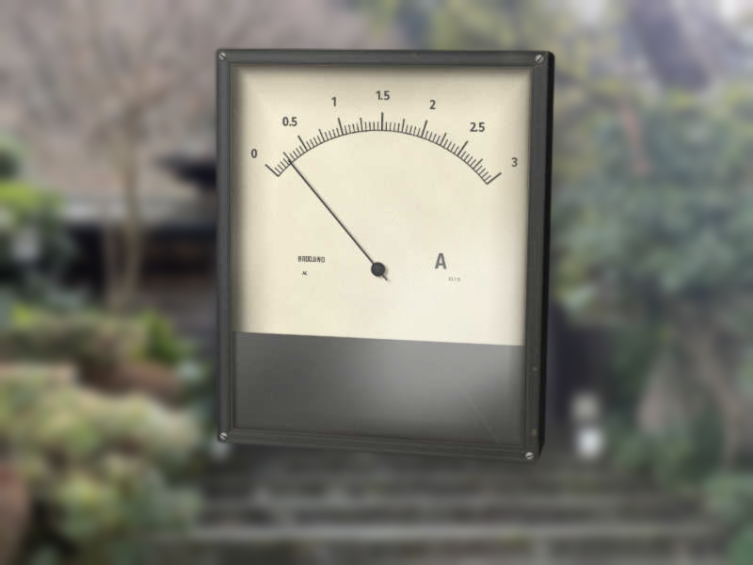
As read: 0.25
